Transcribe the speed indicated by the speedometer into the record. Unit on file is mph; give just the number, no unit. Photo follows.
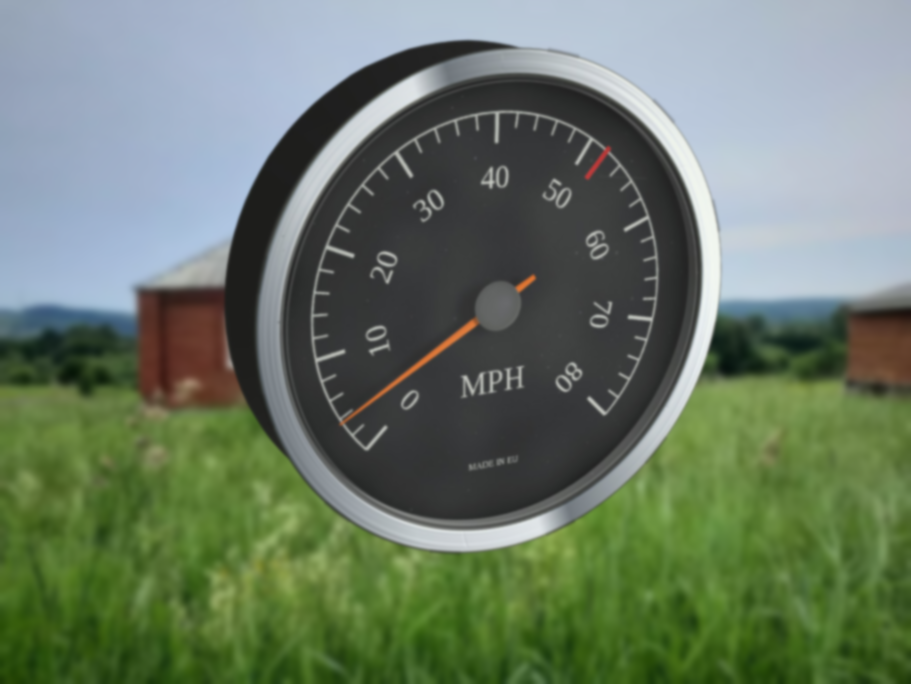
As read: 4
